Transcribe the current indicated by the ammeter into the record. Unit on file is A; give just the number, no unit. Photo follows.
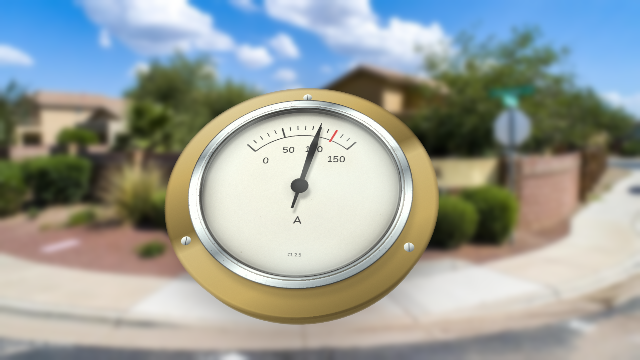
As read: 100
